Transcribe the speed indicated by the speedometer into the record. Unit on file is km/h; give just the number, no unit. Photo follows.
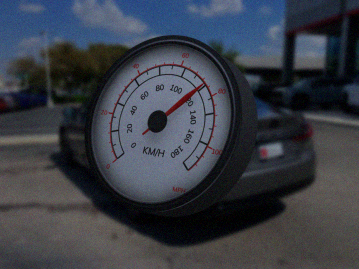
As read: 120
